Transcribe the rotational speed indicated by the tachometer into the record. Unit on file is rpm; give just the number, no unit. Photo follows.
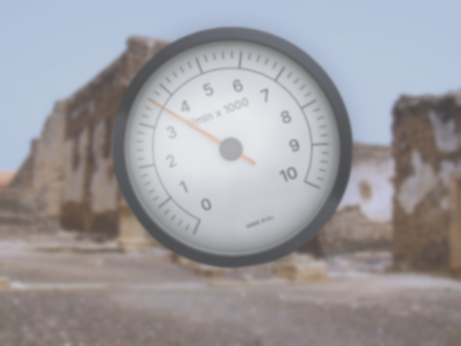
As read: 3600
